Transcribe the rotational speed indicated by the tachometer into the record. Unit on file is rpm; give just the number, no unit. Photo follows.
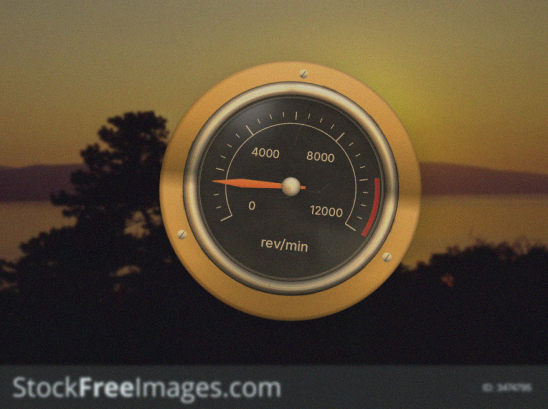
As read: 1500
